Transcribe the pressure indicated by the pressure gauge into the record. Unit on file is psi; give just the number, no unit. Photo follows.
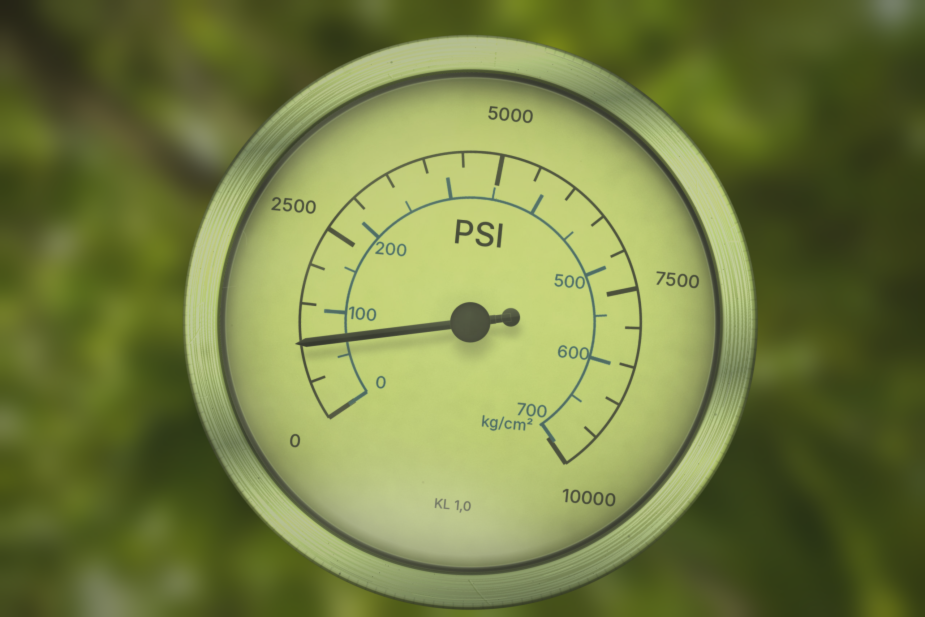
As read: 1000
